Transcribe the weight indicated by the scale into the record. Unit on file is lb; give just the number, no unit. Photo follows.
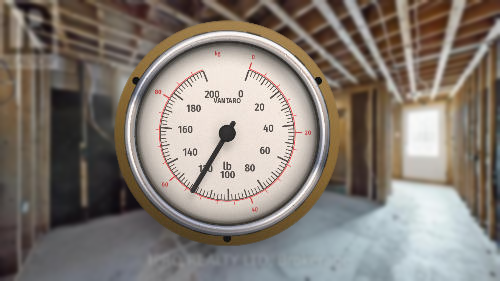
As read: 120
